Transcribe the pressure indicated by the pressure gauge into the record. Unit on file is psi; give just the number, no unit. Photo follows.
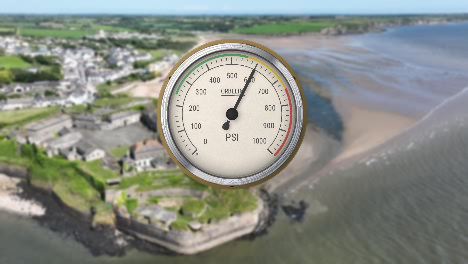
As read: 600
